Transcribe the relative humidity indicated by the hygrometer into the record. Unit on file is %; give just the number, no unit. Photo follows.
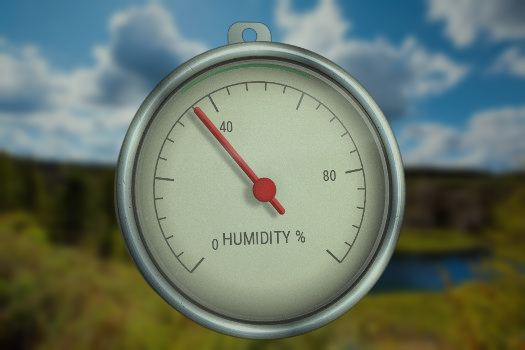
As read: 36
